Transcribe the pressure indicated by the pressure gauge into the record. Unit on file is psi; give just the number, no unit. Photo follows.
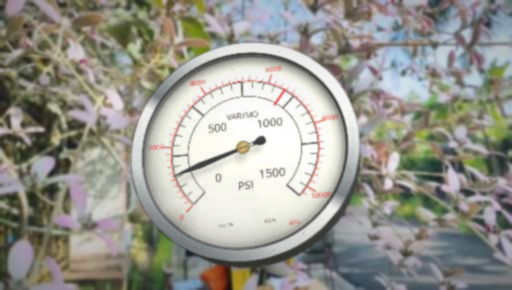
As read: 150
